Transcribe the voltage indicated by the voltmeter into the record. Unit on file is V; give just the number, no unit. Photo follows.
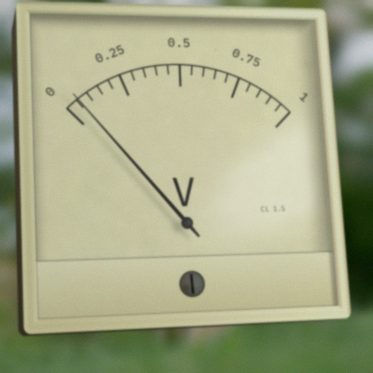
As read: 0.05
